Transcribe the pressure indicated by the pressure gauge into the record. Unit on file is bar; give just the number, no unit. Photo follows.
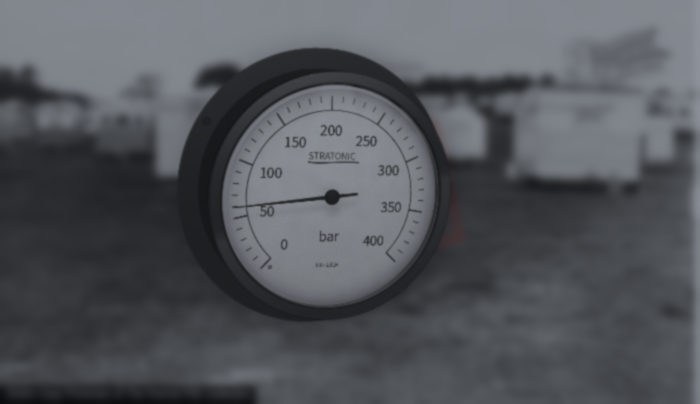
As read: 60
